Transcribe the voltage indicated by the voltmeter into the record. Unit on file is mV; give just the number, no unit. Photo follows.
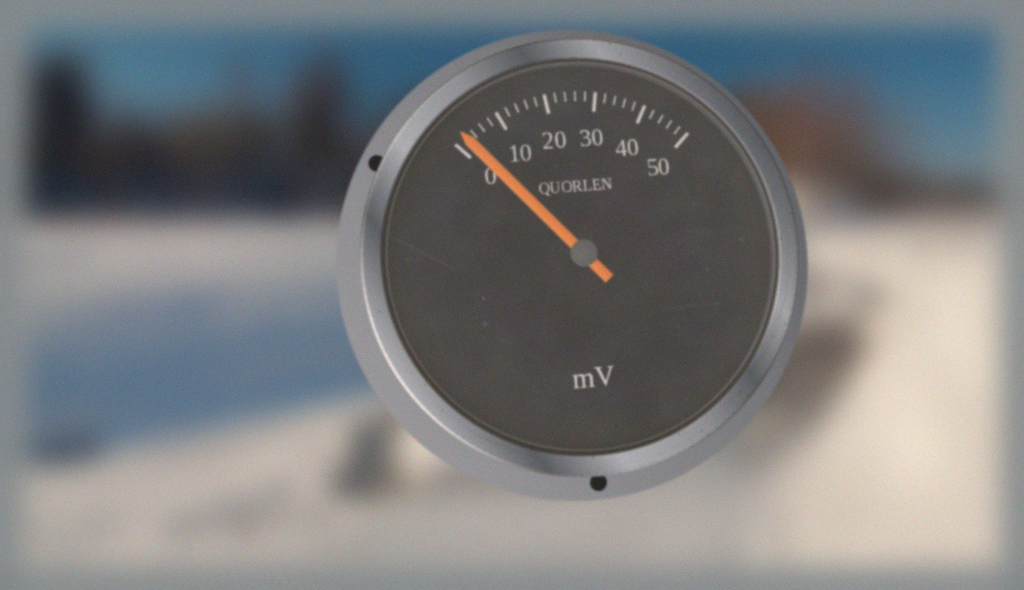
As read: 2
